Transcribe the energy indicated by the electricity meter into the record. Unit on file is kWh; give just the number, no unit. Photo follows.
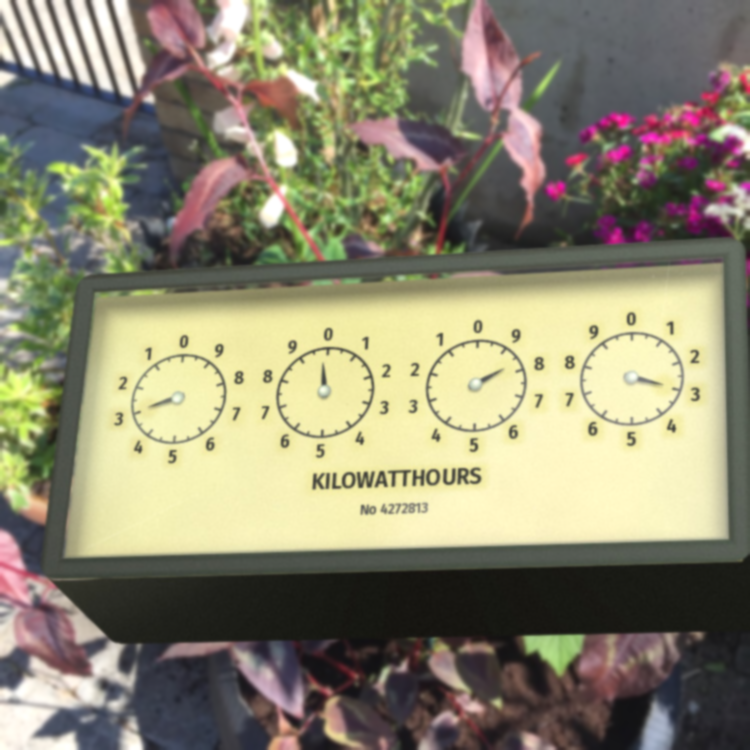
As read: 2983
